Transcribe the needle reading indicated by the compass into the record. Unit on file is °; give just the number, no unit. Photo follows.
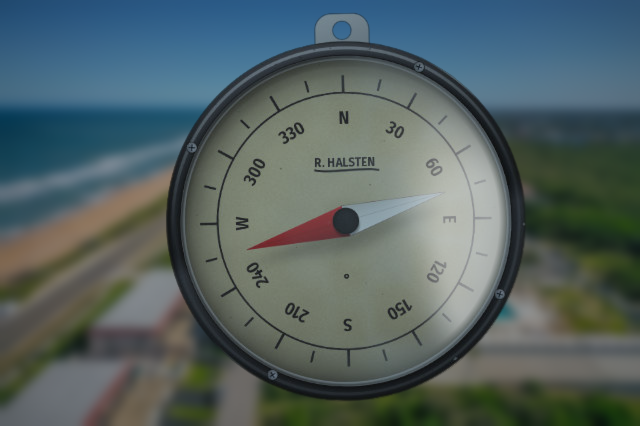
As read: 255
